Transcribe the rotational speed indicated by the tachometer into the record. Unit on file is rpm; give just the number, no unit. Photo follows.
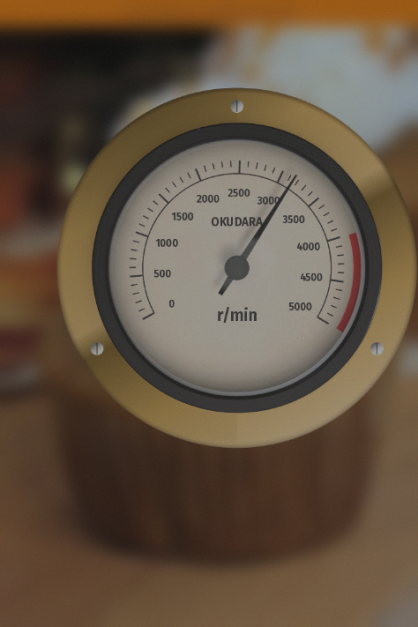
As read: 3150
